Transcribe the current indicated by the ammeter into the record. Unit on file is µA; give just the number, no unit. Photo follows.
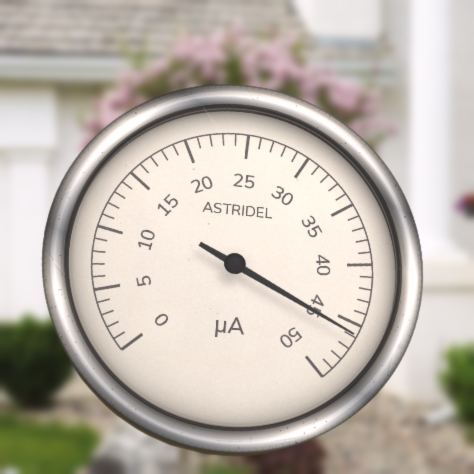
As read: 46
